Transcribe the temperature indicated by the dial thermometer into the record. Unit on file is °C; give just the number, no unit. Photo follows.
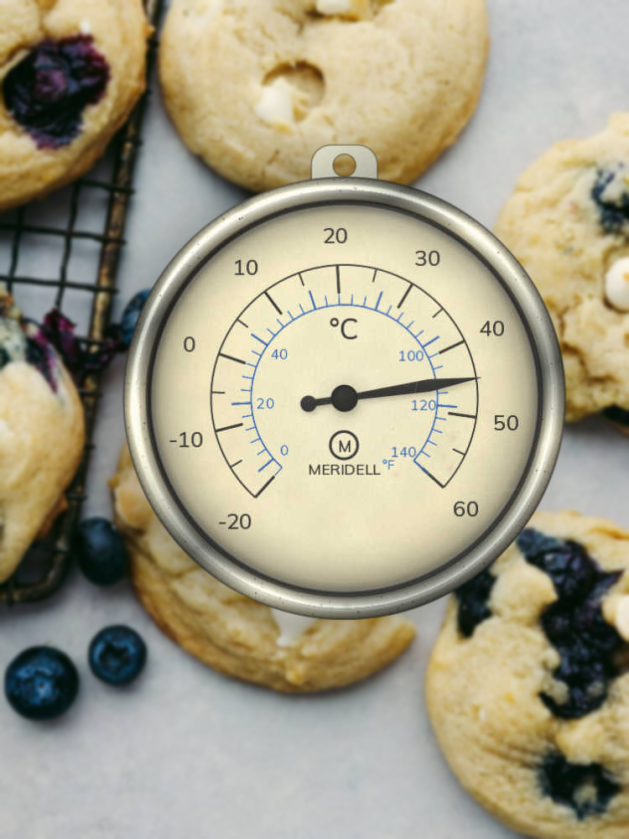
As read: 45
